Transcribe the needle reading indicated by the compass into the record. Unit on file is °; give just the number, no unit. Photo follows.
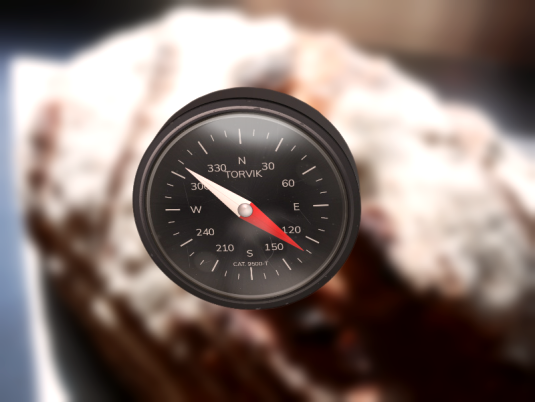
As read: 130
